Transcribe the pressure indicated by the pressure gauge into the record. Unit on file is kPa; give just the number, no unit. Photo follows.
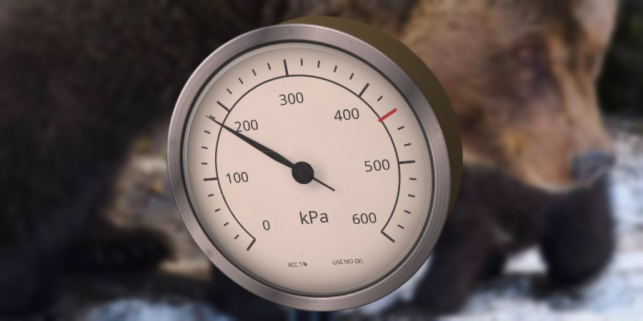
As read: 180
